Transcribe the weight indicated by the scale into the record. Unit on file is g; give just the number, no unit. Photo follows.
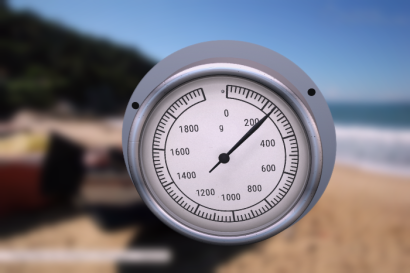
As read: 240
